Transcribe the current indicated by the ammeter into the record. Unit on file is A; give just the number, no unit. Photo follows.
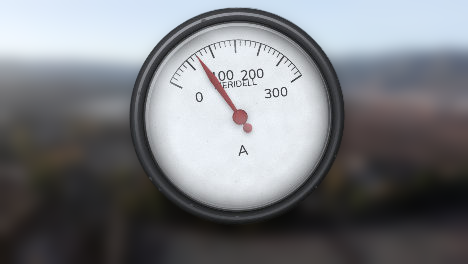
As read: 70
